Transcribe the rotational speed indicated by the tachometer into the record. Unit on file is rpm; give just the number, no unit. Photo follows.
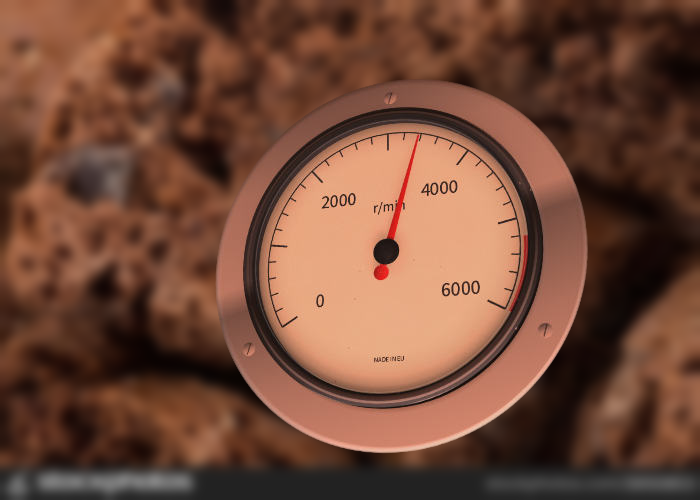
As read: 3400
